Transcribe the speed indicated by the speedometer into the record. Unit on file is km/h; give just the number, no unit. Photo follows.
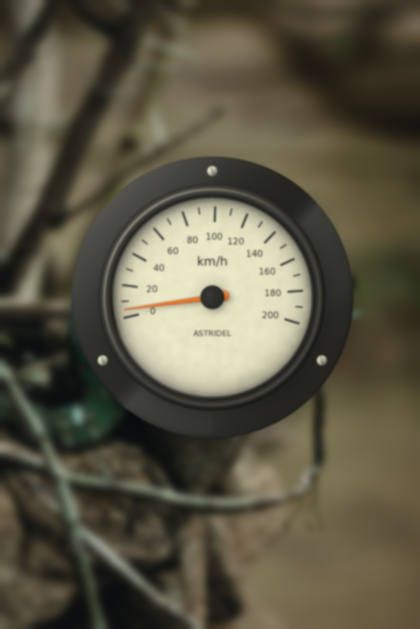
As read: 5
